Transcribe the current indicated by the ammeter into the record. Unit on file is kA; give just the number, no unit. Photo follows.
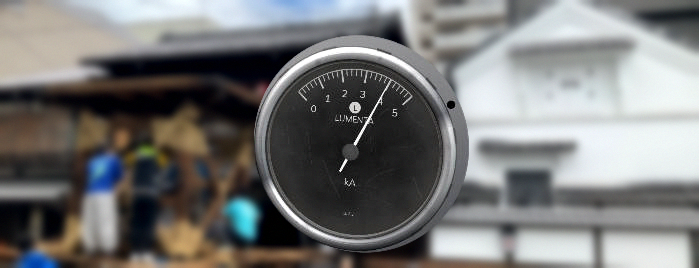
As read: 4
